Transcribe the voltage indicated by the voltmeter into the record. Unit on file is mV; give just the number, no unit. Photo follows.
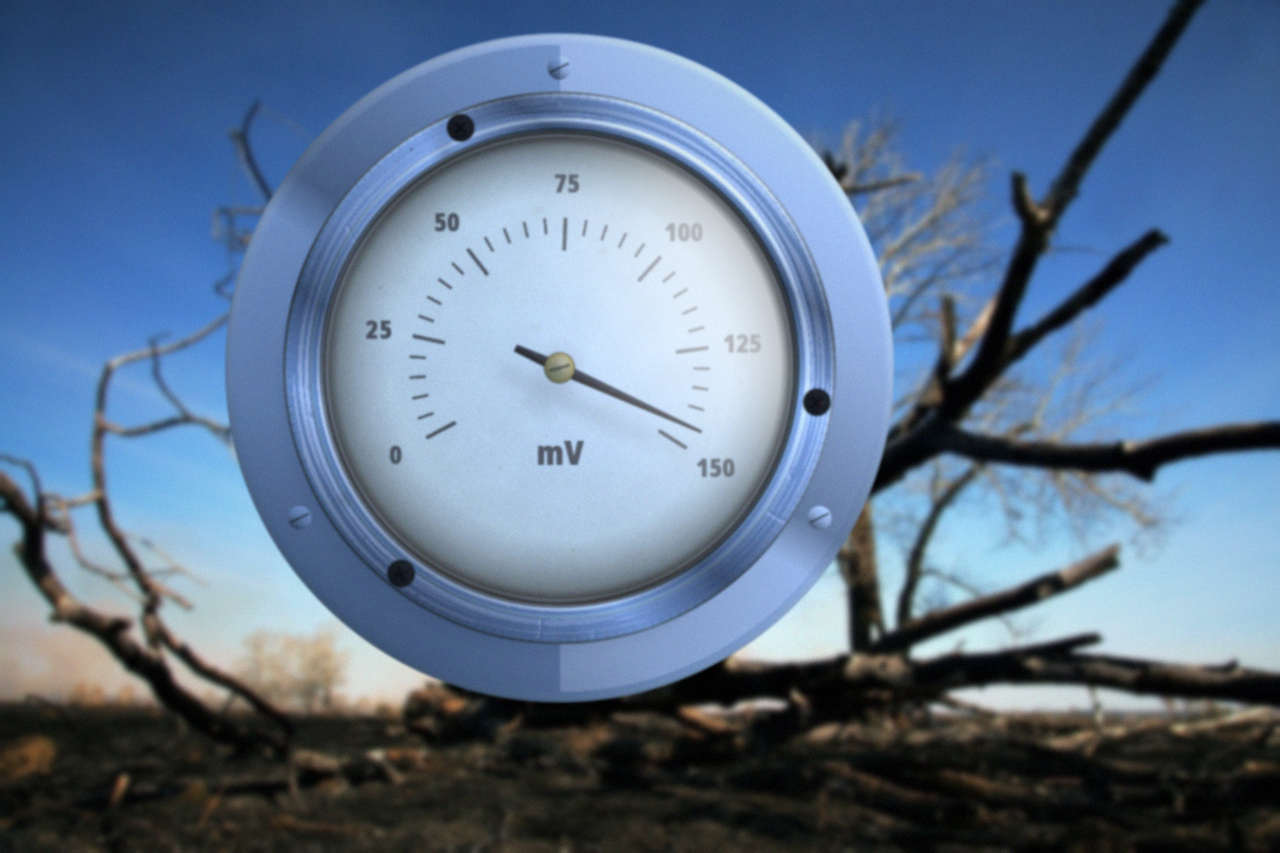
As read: 145
